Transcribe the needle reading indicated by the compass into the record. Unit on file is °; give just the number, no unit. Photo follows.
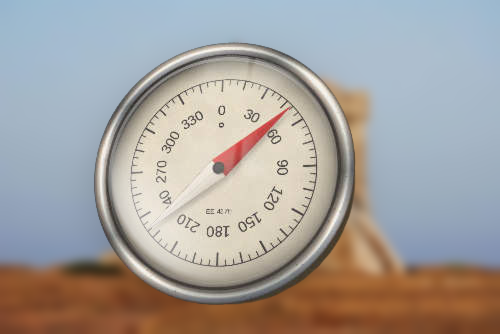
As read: 50
